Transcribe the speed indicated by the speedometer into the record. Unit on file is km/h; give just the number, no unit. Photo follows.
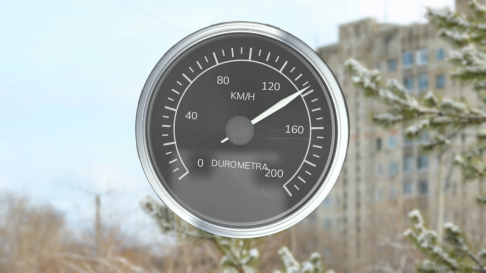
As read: 137.5
